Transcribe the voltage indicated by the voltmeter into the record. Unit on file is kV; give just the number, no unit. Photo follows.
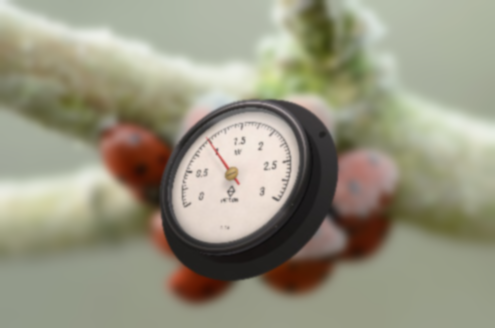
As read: 1
